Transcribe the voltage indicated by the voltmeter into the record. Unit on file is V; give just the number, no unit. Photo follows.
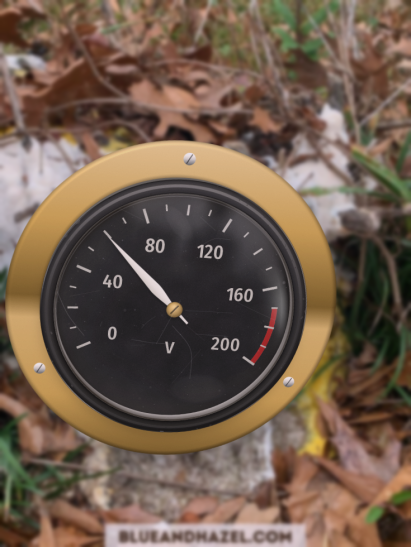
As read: 60
